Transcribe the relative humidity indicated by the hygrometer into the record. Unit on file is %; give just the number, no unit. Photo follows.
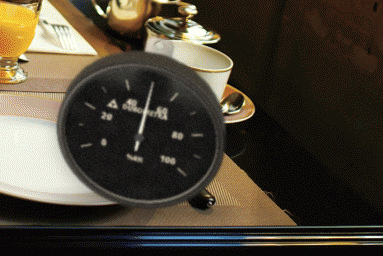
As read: 50
